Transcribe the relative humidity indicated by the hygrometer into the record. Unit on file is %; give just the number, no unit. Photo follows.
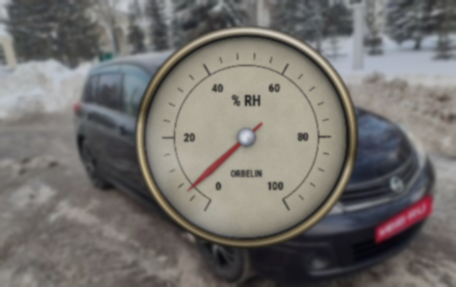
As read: 6
